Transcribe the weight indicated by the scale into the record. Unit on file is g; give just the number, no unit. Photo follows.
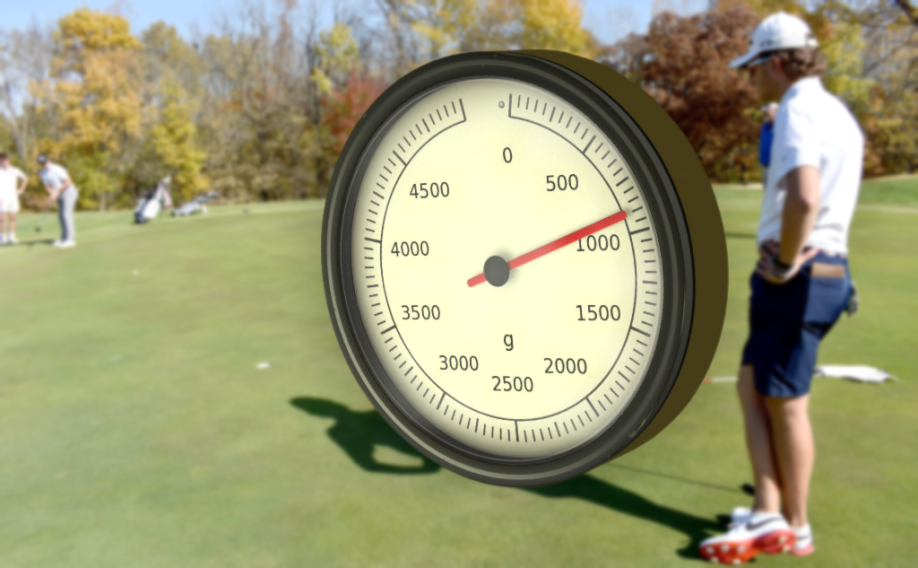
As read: 900
